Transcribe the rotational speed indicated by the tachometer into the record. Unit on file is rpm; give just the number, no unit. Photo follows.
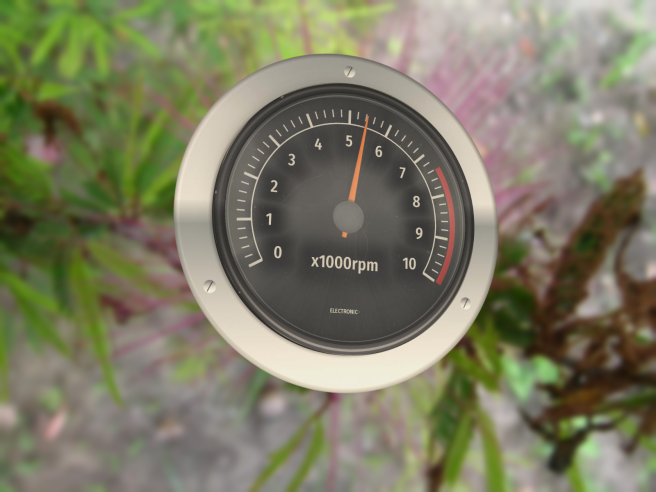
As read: 5400
